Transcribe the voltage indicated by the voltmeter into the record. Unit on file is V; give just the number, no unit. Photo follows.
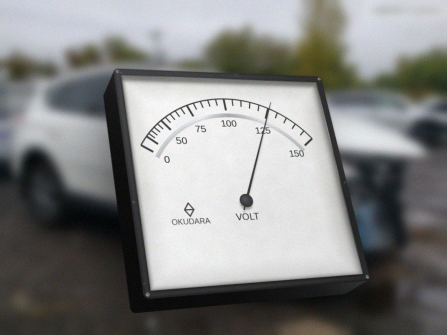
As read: 125
